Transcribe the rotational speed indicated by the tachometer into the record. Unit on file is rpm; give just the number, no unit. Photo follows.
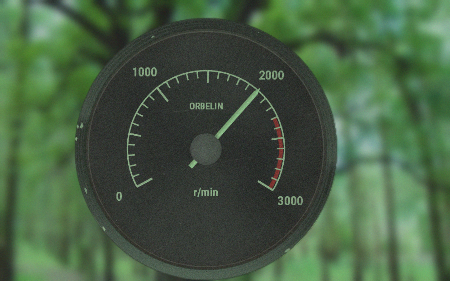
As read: 2000
